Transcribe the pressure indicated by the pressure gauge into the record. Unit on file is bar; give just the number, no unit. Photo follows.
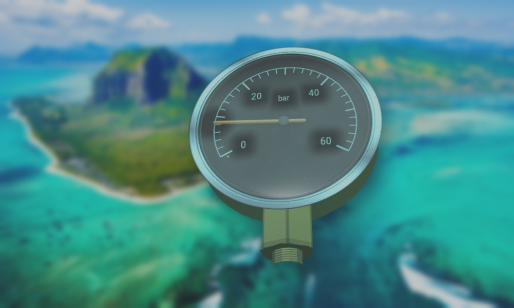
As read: 8
